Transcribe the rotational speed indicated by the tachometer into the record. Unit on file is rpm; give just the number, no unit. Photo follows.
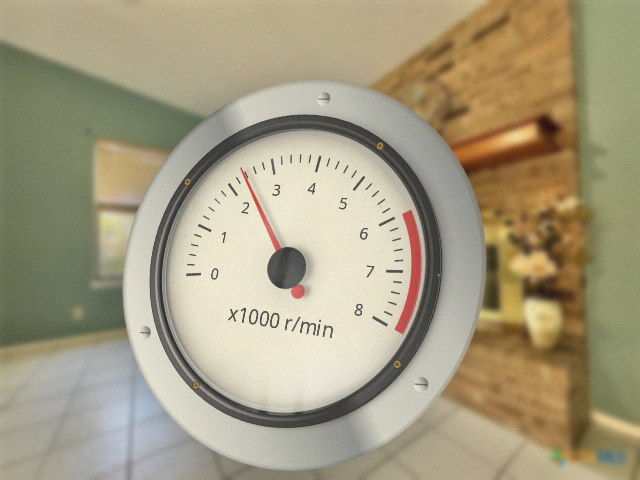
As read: 2400
